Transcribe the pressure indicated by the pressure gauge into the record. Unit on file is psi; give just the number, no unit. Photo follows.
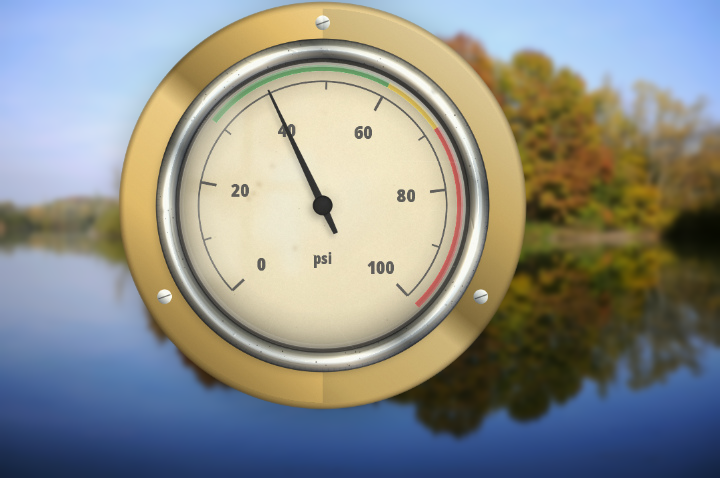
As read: 40
